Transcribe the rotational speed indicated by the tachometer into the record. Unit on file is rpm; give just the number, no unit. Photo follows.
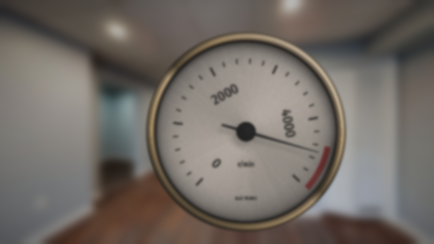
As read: 4500
